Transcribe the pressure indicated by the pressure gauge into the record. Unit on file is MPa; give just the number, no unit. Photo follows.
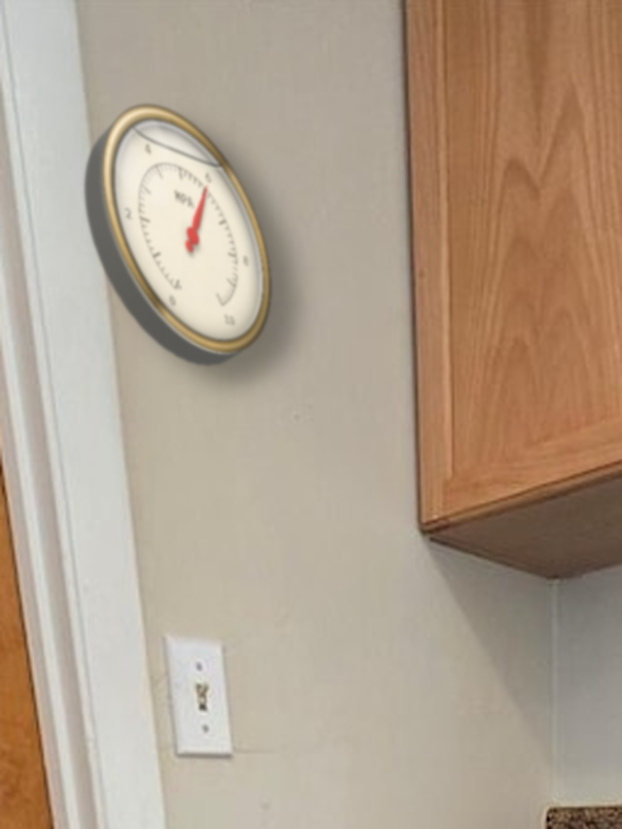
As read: 6
